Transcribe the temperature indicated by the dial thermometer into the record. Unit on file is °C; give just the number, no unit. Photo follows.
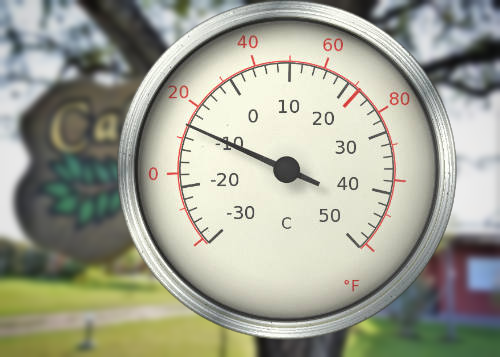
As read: -10
